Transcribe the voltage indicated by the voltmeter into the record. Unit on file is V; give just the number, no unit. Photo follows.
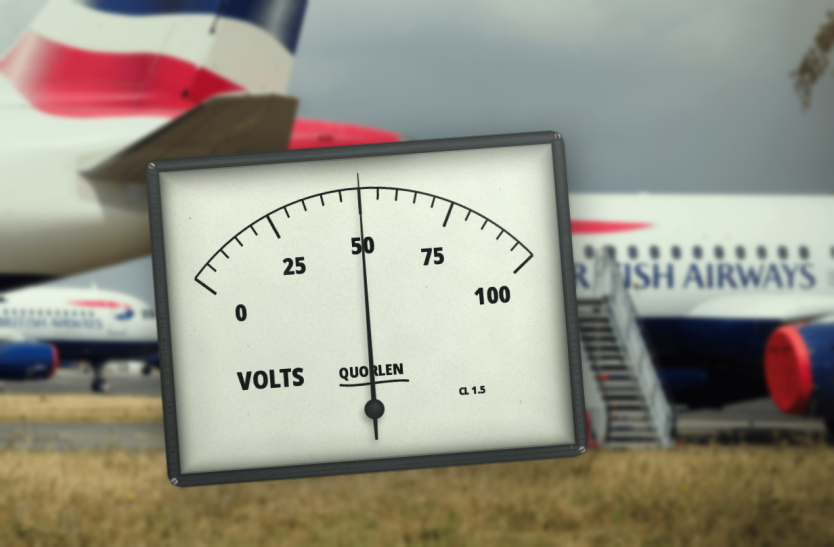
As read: 50
